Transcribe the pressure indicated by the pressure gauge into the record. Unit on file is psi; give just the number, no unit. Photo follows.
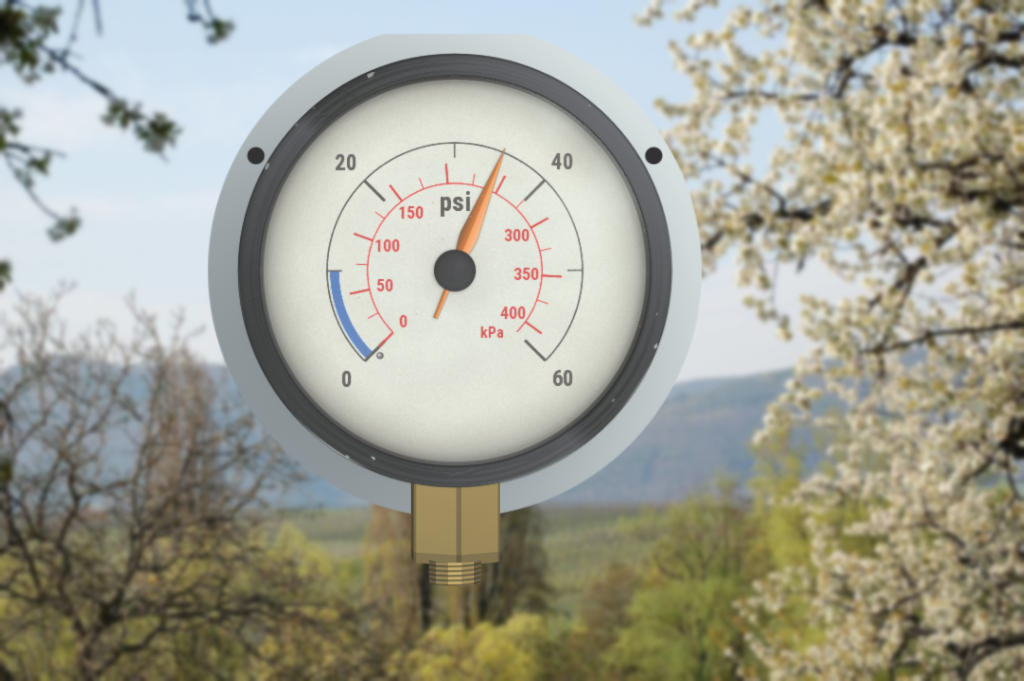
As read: 35
